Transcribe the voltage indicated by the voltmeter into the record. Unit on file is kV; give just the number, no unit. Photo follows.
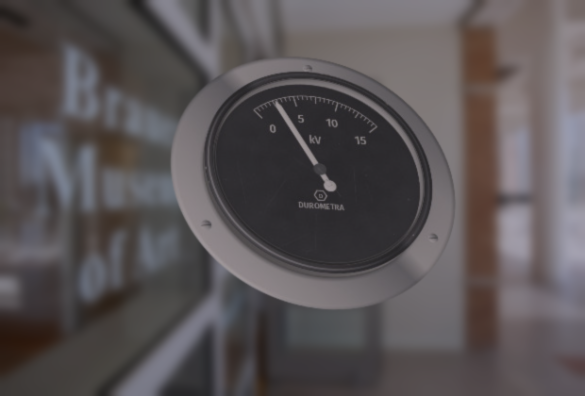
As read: 2.5
